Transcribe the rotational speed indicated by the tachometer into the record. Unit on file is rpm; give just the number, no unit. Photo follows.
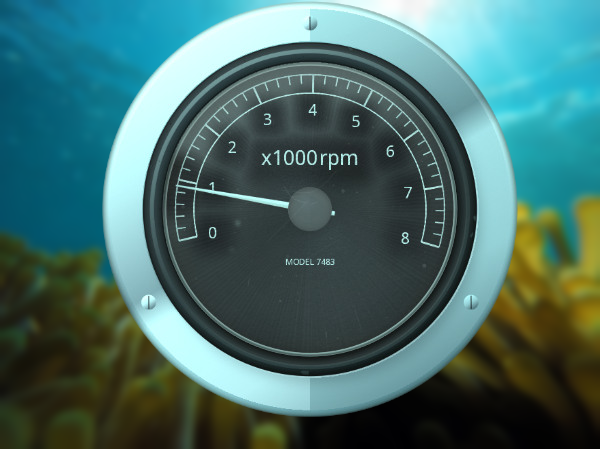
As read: 900
